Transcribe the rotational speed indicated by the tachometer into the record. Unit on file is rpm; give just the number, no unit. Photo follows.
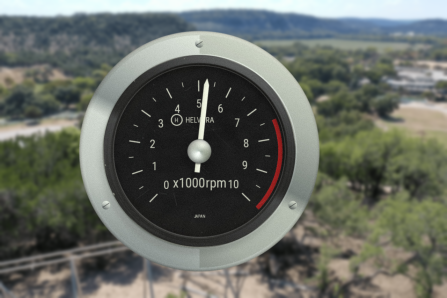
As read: 5250
